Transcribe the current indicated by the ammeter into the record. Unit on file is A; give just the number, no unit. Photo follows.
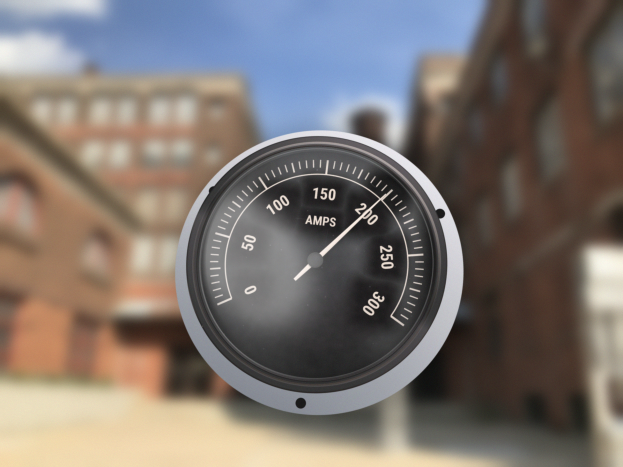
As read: 200
